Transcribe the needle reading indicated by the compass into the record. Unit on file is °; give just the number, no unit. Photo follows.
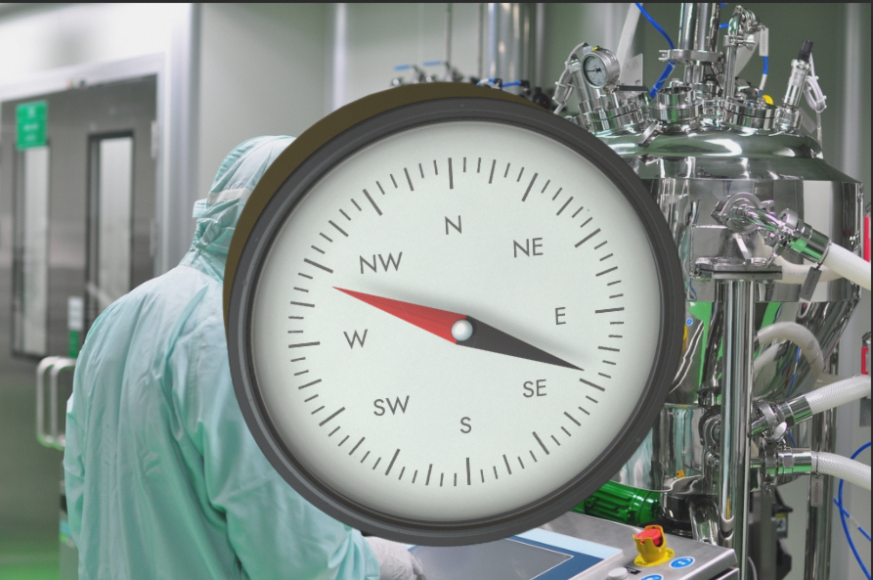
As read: 295
